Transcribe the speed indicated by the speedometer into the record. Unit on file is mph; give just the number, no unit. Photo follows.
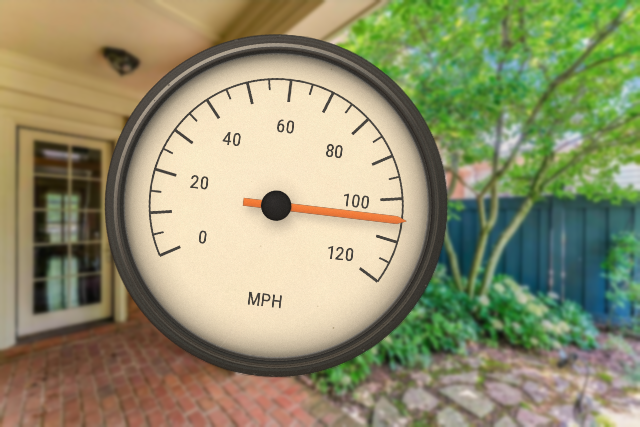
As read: 105
